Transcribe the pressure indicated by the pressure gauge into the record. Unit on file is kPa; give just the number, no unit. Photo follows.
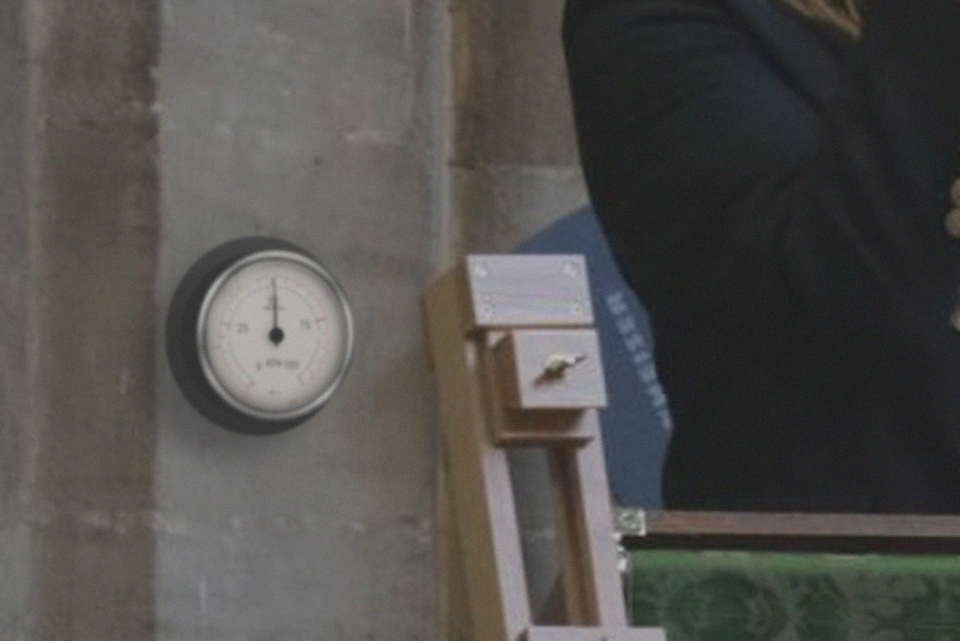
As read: 50
